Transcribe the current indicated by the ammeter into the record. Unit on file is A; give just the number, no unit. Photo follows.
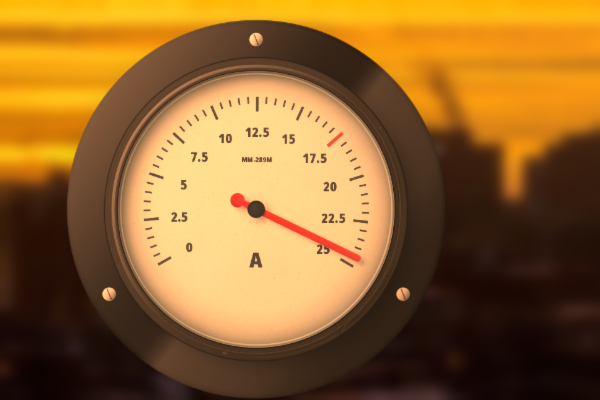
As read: 24.5
